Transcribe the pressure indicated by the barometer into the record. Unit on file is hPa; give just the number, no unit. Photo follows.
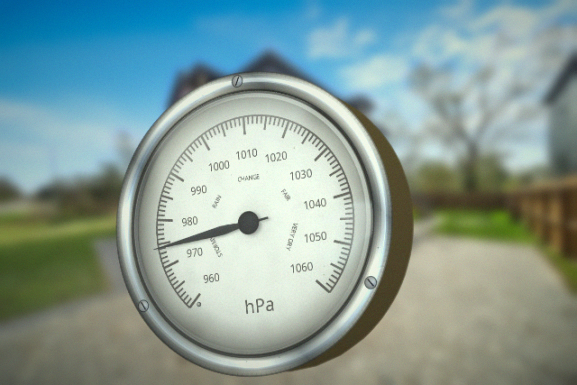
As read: 974
